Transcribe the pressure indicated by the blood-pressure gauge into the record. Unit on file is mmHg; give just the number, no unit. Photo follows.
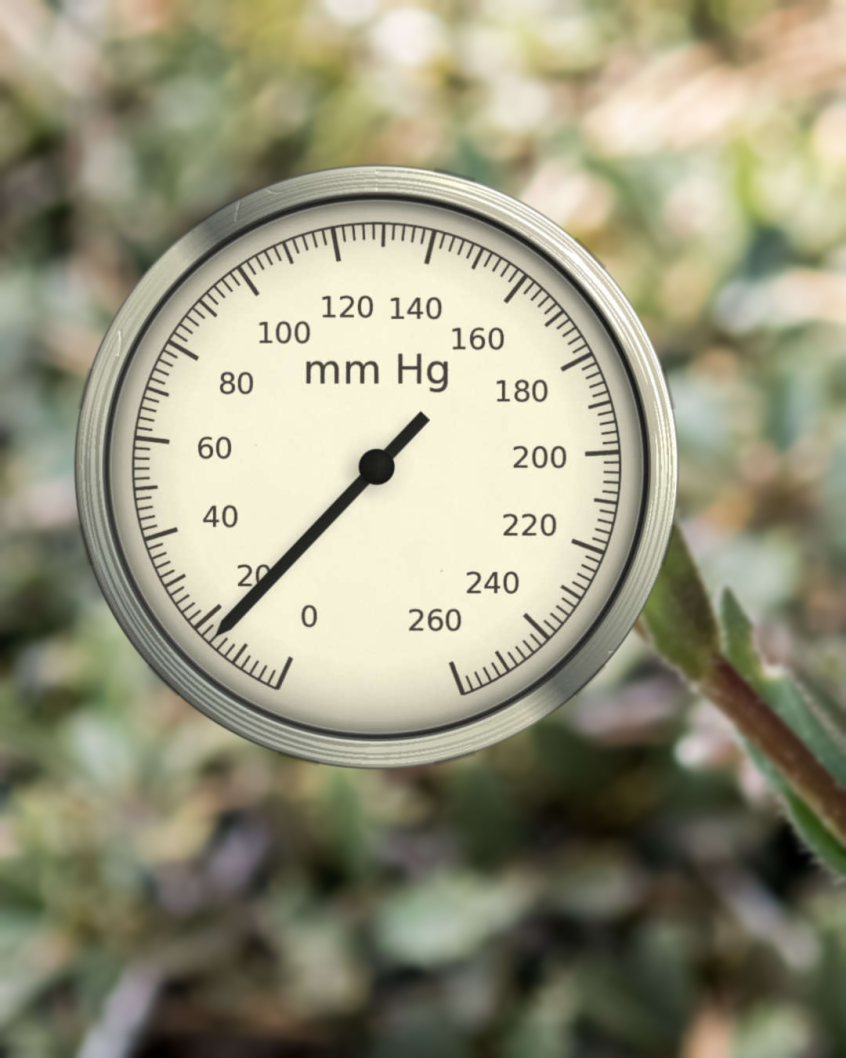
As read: 16
